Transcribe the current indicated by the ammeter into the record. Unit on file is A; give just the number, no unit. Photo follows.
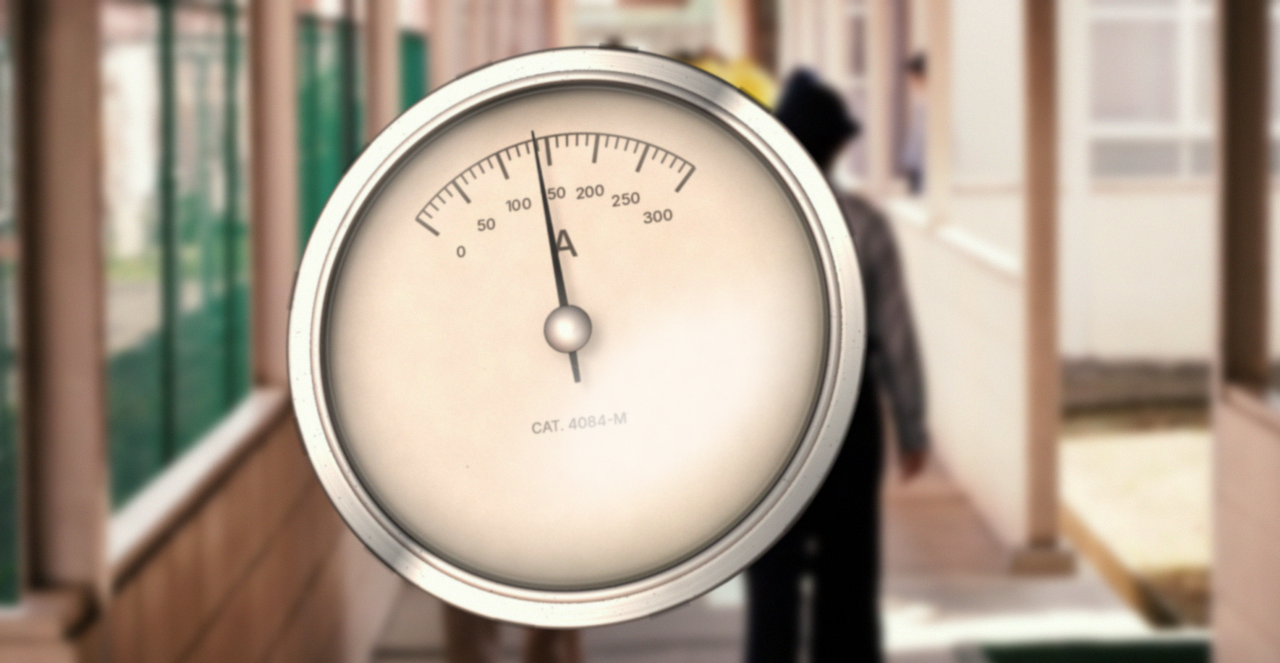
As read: 140
